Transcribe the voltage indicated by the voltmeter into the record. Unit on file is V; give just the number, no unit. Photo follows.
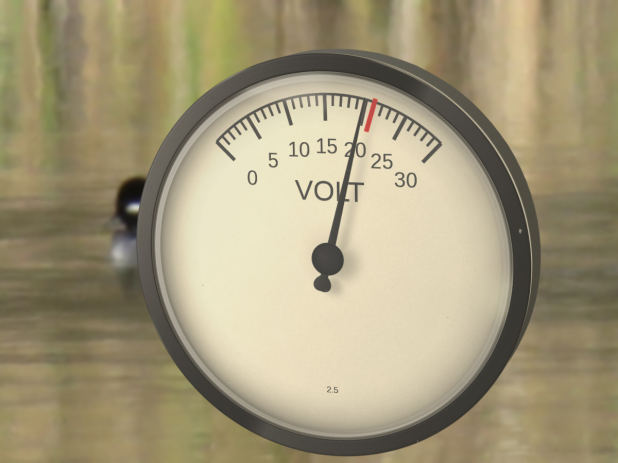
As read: 20
